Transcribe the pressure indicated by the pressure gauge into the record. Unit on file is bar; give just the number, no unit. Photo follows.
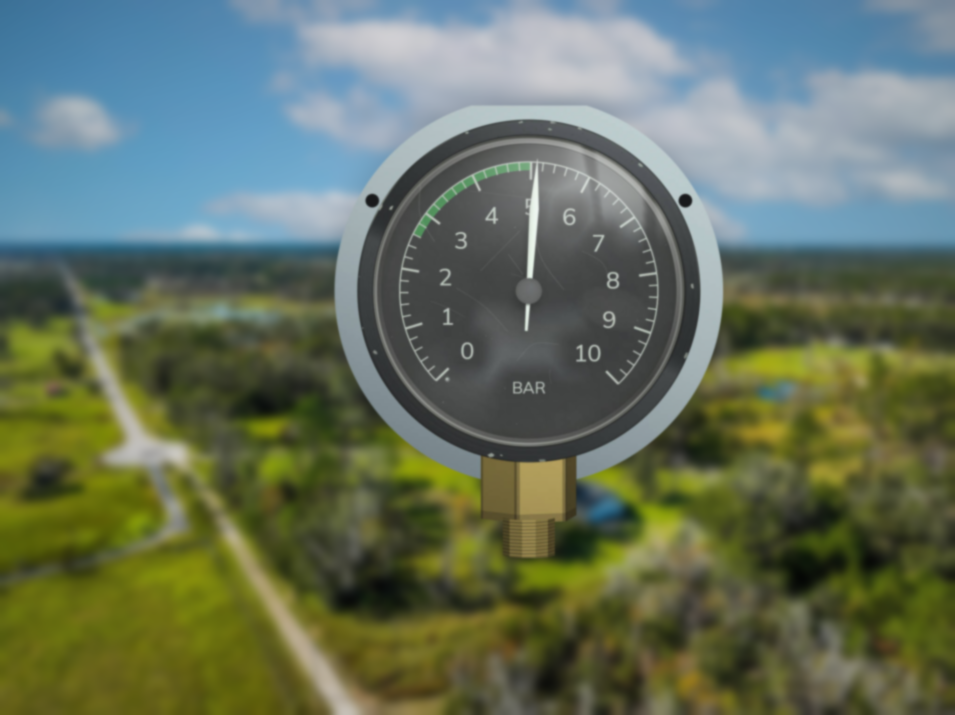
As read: 5.1
